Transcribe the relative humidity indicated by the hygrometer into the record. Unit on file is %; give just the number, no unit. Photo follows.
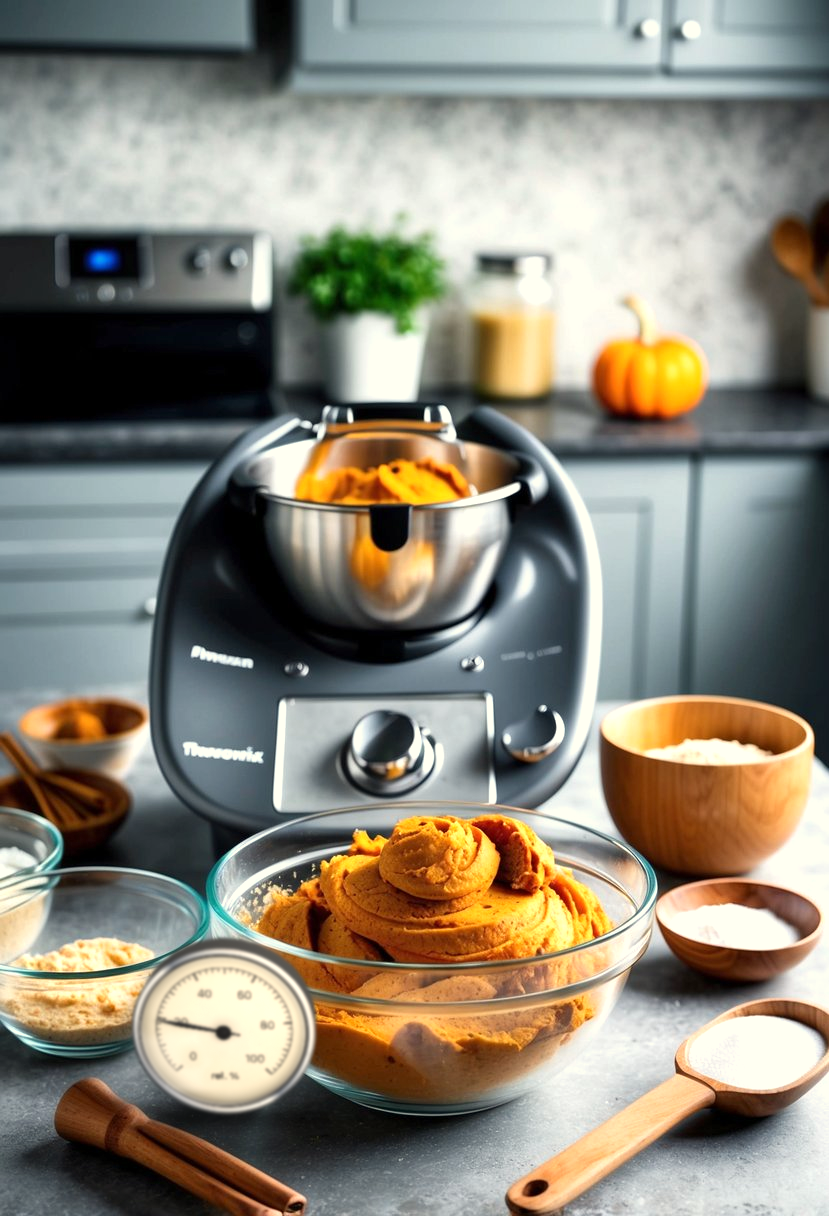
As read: 20
